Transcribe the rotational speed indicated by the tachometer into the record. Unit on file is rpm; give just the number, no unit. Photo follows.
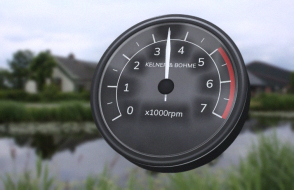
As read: 3500
